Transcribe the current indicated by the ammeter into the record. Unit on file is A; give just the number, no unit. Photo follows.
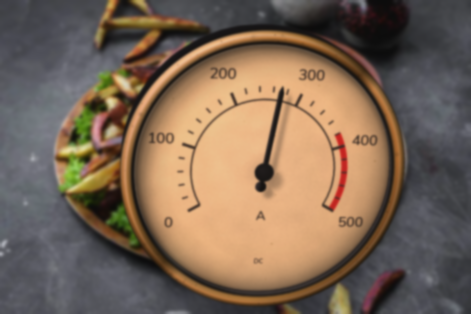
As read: 270
